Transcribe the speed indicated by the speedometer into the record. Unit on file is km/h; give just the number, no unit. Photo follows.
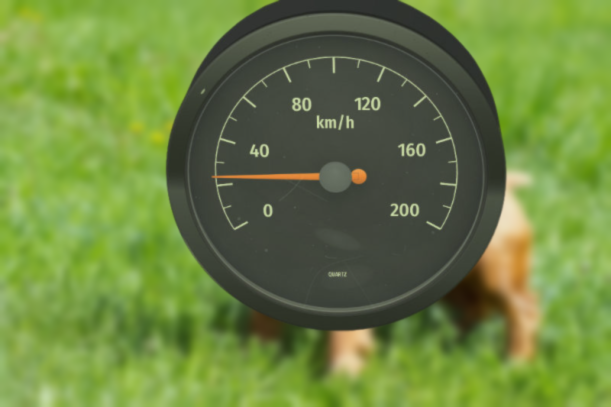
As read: 25
